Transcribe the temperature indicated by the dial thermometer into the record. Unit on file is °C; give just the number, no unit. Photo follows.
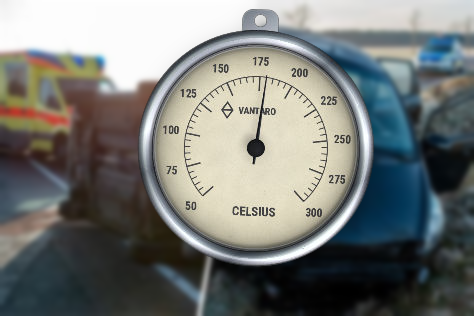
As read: 180
